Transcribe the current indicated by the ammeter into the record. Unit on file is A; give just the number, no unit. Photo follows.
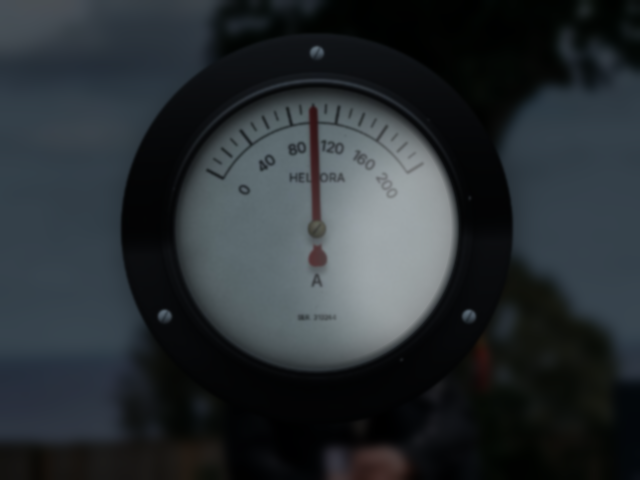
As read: 100
